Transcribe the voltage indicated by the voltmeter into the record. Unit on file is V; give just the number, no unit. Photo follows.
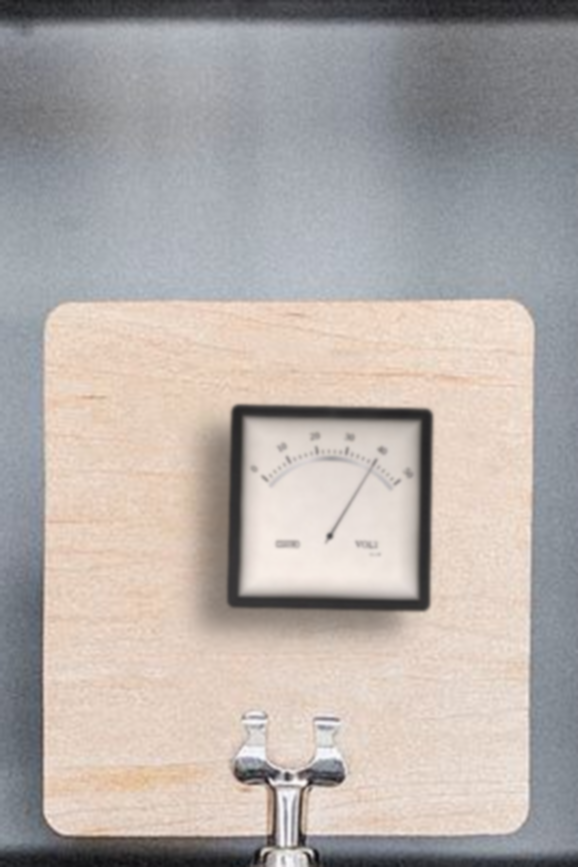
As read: 40
